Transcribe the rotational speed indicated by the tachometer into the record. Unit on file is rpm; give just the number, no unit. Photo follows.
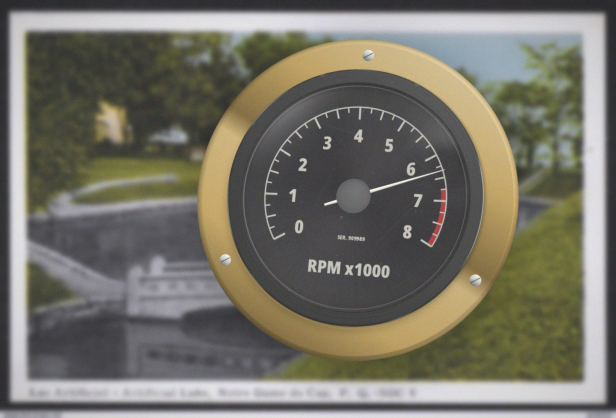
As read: 6375
